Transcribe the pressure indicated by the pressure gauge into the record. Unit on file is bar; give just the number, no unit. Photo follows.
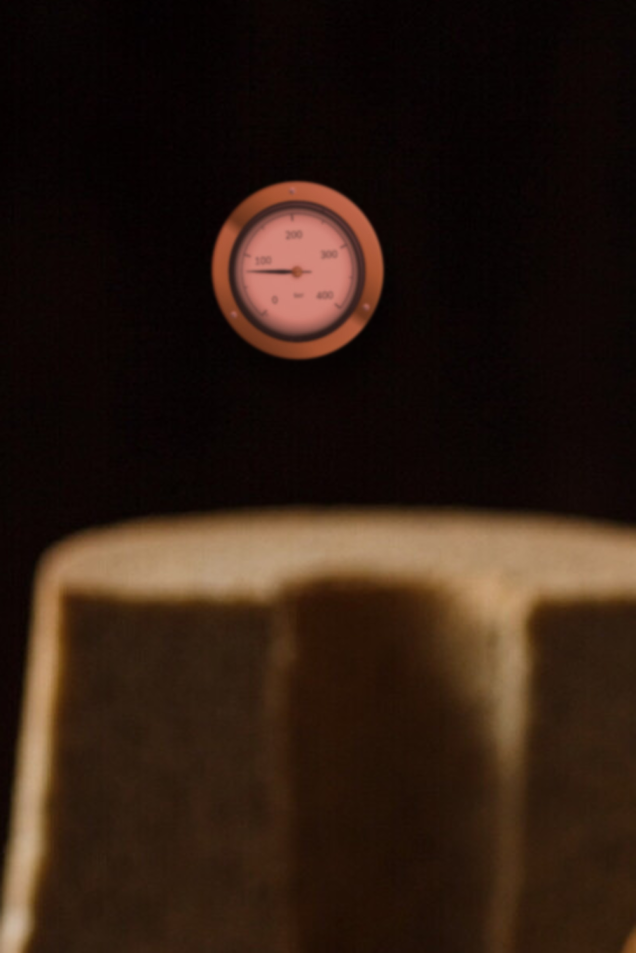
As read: 75
